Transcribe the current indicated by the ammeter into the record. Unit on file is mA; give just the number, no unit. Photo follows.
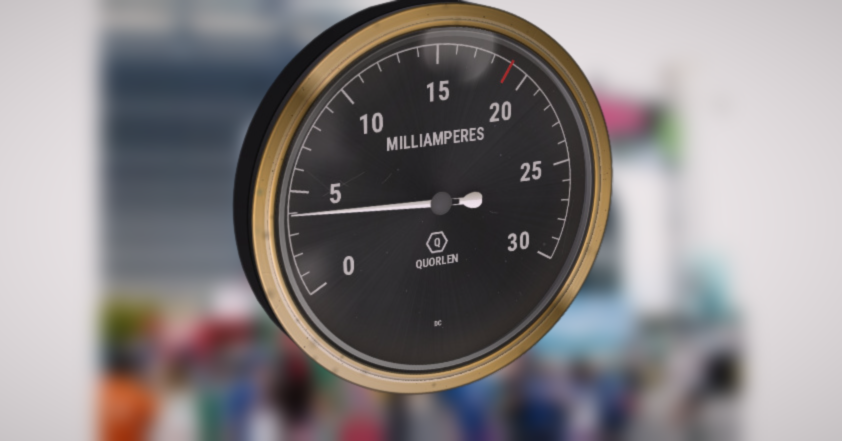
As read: 4
